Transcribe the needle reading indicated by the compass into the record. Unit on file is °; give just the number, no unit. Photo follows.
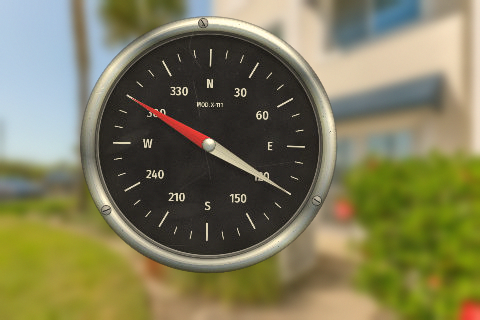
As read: 300
